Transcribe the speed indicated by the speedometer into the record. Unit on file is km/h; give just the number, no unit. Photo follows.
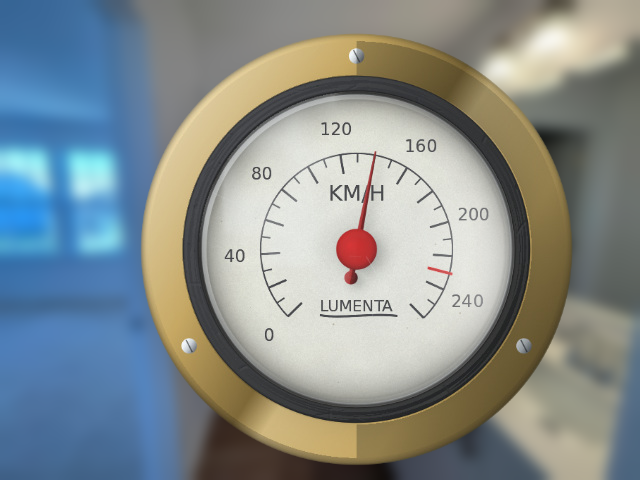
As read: 140
